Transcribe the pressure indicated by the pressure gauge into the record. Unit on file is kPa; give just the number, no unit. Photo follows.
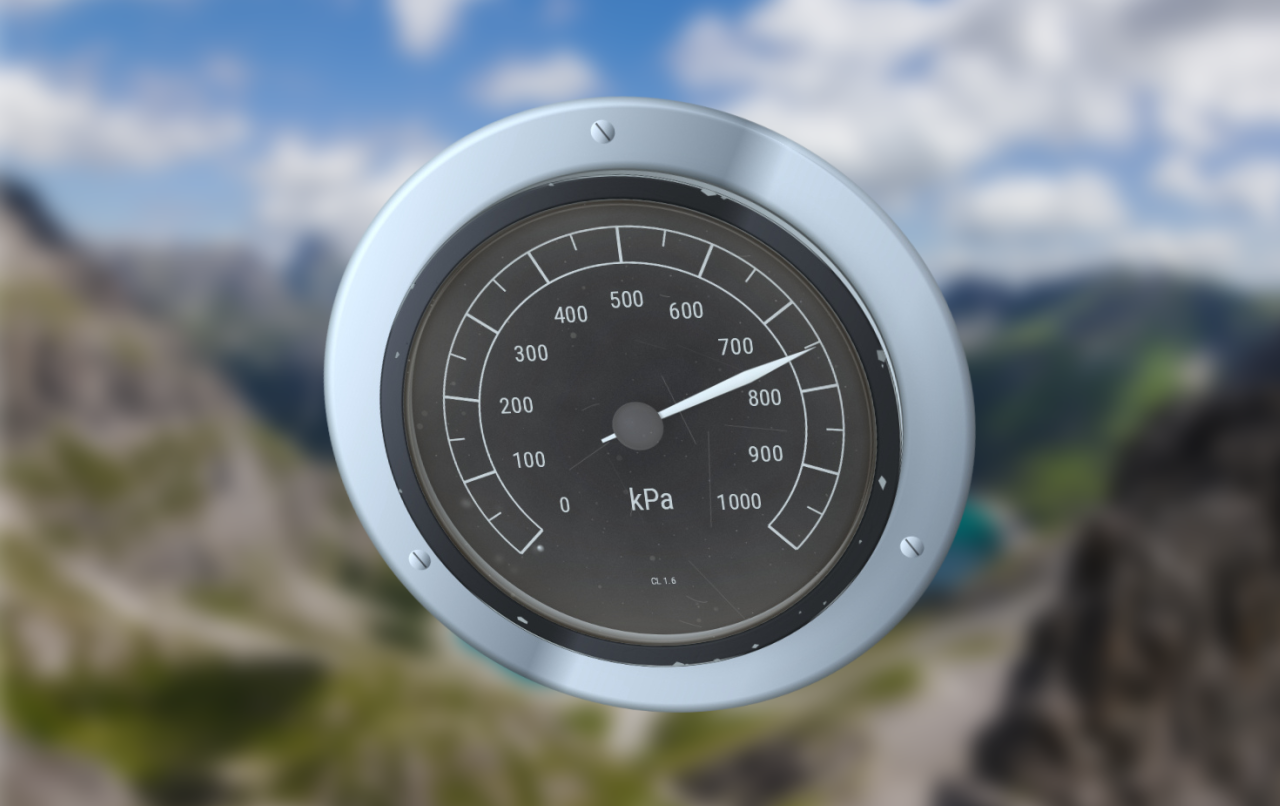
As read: 750
